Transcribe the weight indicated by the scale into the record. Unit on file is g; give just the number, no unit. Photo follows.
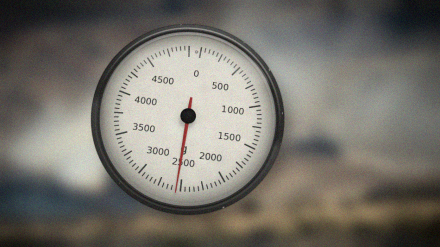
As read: 2550
